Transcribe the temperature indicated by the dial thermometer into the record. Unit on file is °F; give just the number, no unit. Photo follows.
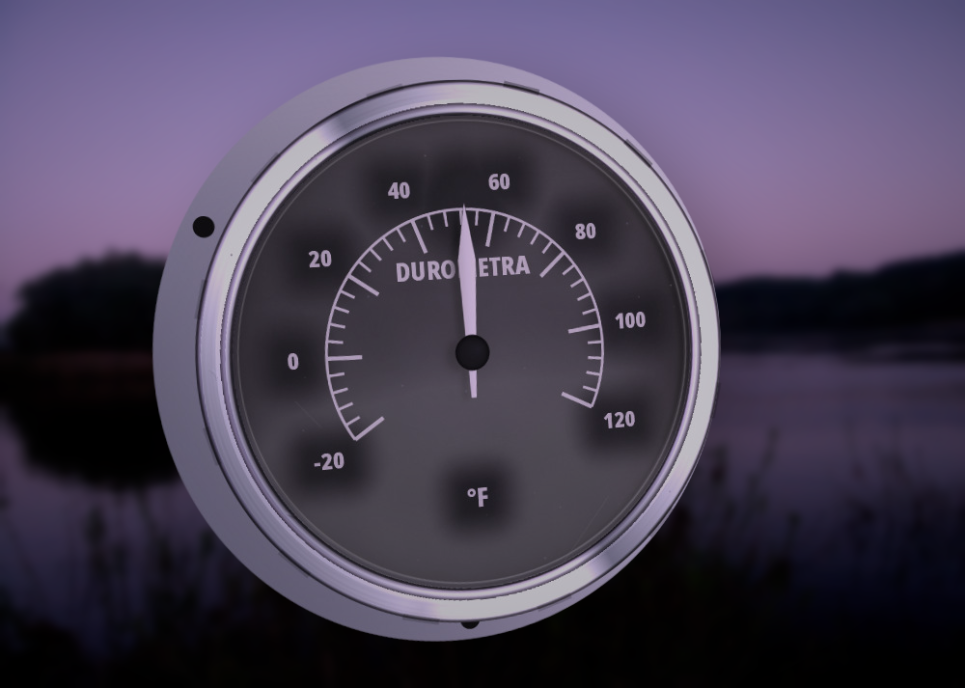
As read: 52
